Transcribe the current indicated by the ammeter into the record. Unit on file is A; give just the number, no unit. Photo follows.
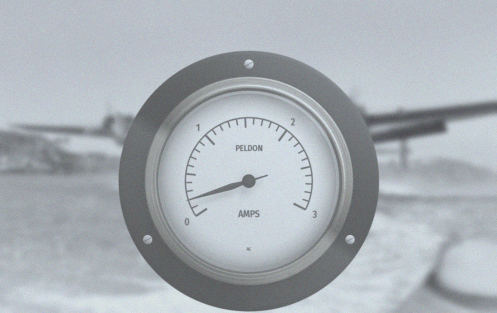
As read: 0.2
